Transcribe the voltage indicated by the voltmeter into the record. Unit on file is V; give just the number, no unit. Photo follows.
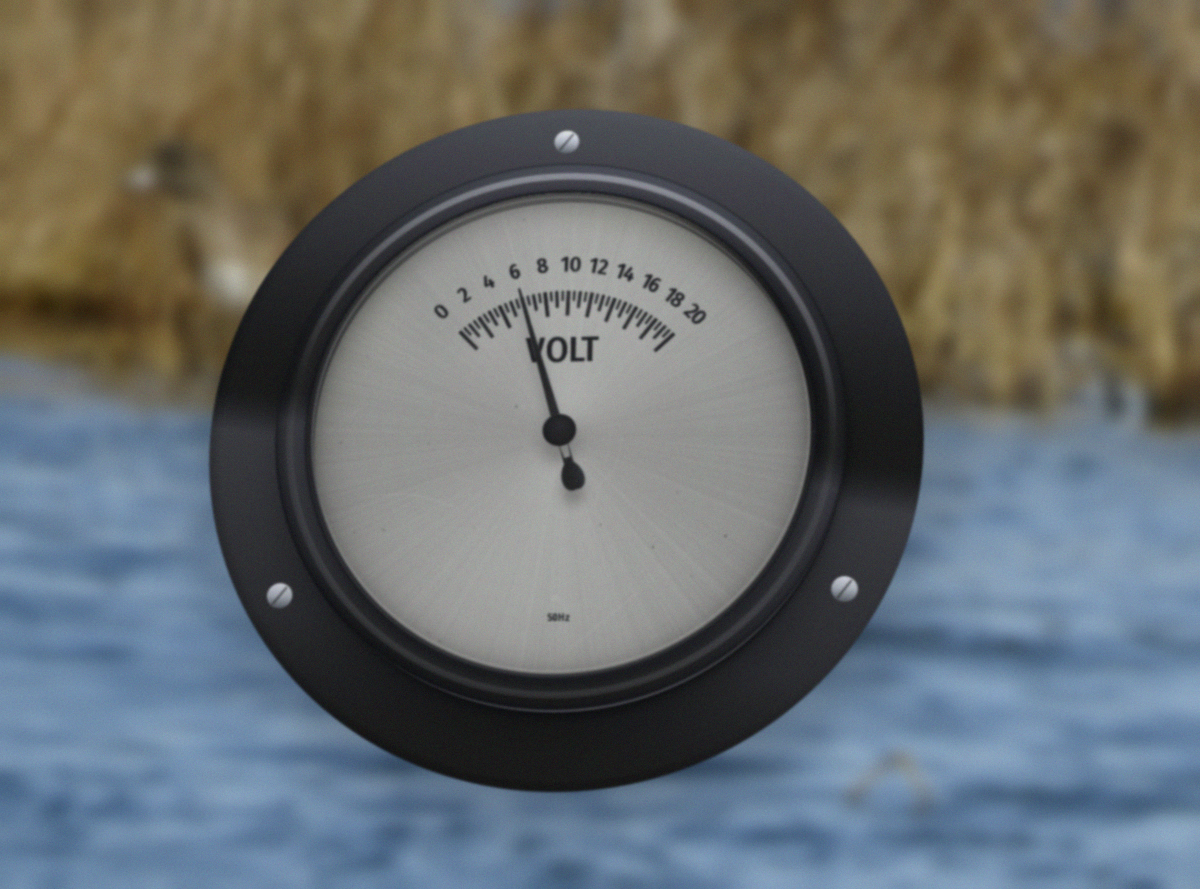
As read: 6
